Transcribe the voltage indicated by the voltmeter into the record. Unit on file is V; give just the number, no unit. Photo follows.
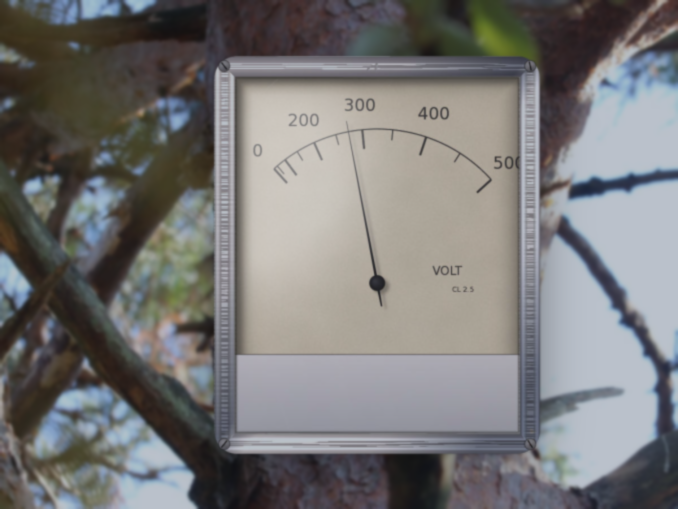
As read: 275
